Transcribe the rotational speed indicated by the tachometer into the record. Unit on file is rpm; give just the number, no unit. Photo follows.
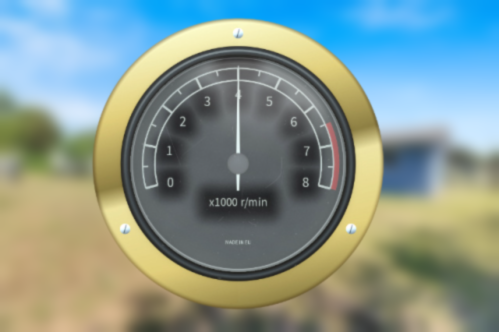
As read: 4000
